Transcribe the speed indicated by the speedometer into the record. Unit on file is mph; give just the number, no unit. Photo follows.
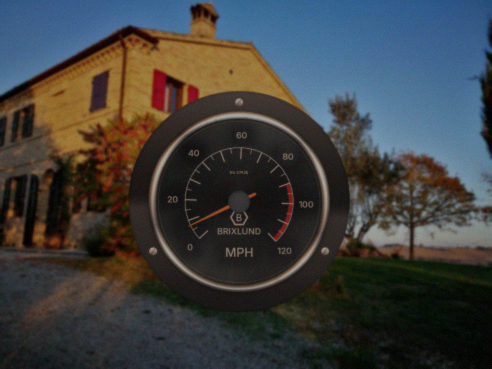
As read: 7.5
